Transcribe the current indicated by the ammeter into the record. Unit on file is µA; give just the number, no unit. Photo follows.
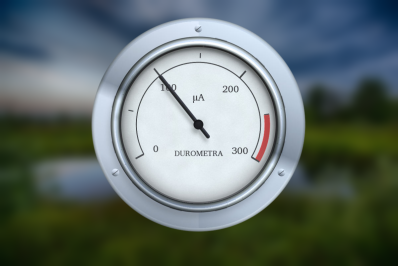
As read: 100
